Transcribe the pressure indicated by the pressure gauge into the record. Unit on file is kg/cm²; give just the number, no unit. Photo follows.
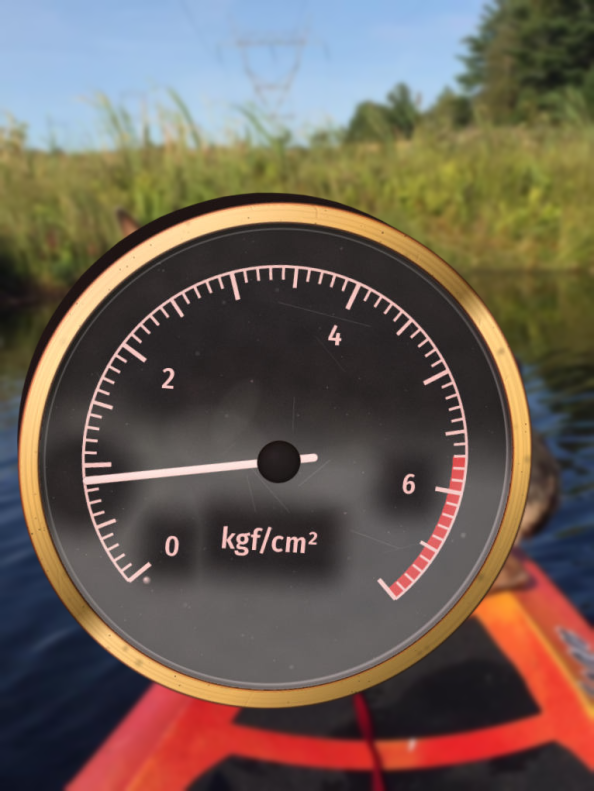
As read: 0.9
